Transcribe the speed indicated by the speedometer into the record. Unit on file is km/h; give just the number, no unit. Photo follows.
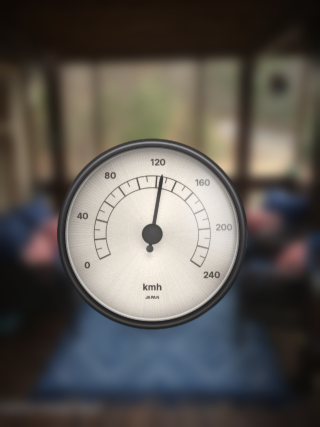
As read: 125
